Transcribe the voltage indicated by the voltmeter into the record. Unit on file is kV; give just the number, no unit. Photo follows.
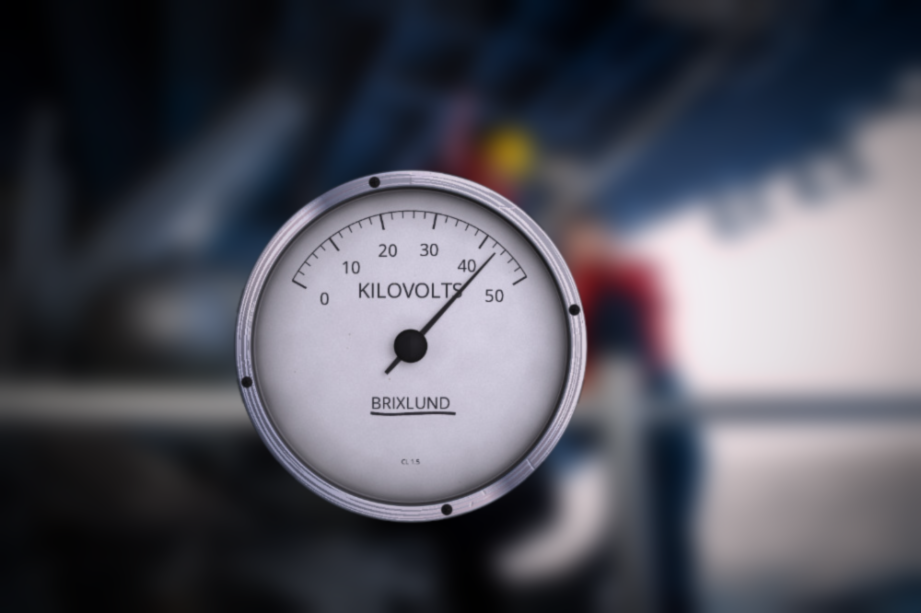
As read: 43
